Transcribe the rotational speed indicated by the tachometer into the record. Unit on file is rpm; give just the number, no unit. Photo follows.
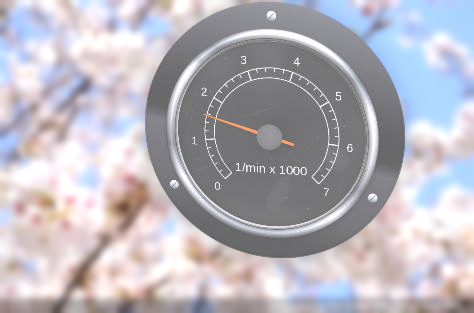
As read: 1600
